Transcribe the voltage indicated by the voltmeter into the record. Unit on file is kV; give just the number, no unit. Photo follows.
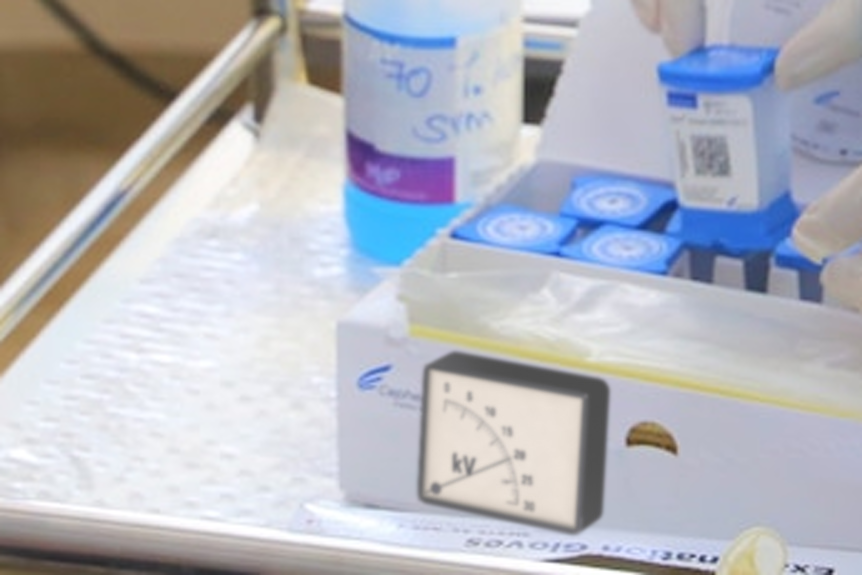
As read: 20
